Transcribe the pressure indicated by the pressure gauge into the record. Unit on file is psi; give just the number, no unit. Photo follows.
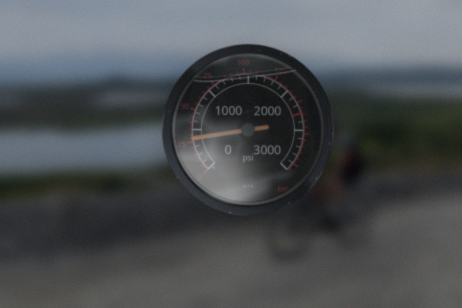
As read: 400
